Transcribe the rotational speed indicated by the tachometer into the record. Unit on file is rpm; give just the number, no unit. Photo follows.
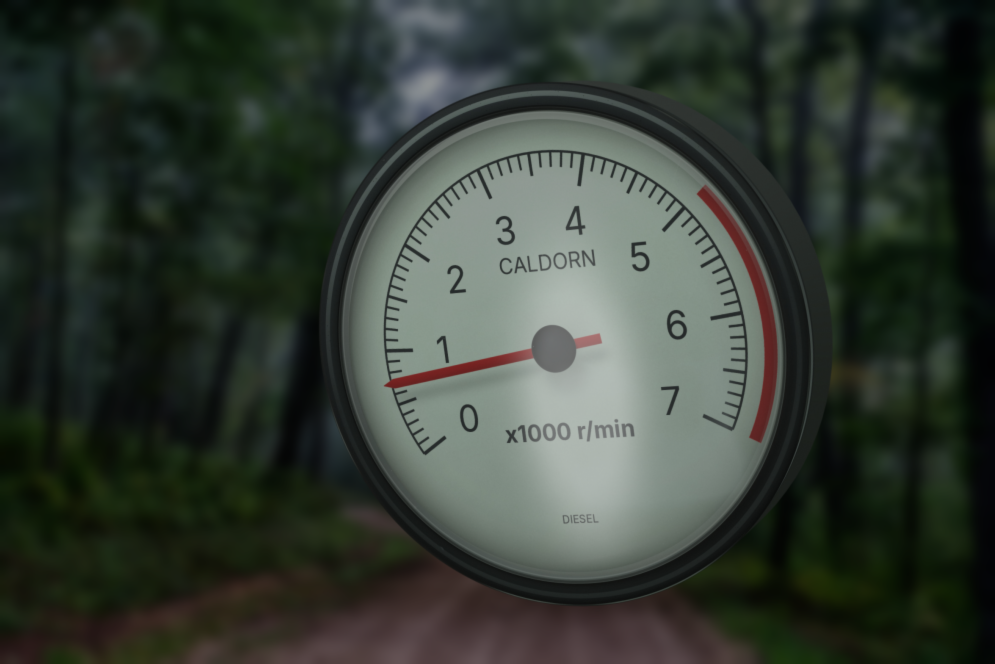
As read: 700
